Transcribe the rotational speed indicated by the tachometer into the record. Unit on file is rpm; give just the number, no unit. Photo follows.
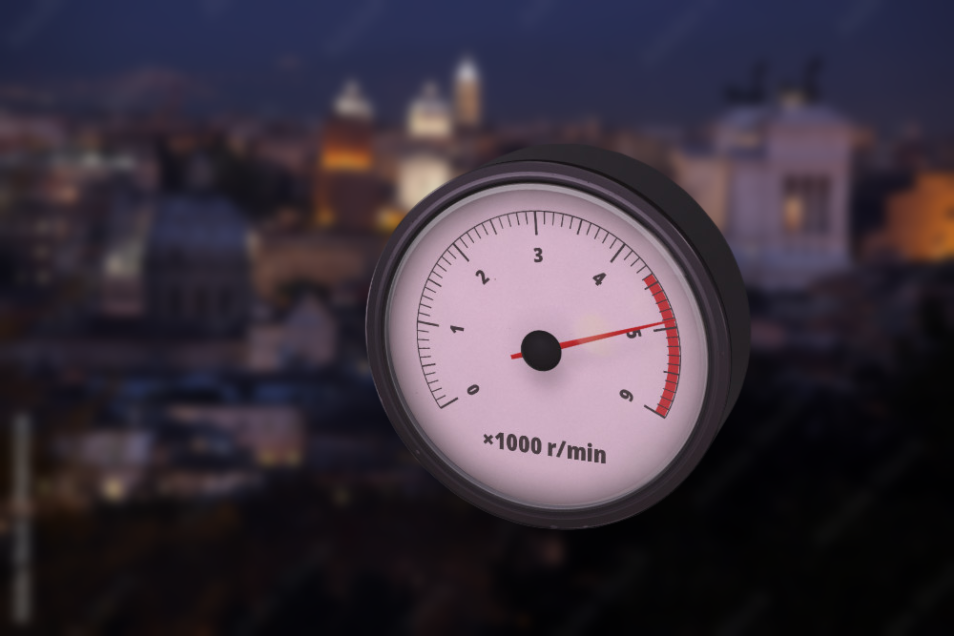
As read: 4900
